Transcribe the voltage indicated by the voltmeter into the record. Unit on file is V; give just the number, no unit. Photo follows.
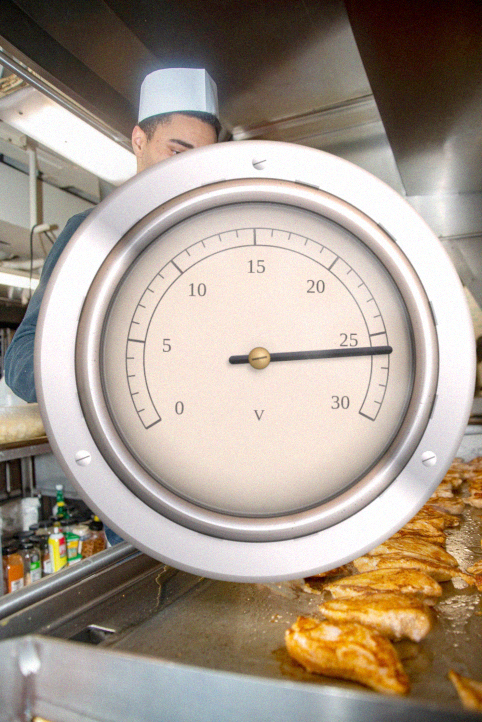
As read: 26
